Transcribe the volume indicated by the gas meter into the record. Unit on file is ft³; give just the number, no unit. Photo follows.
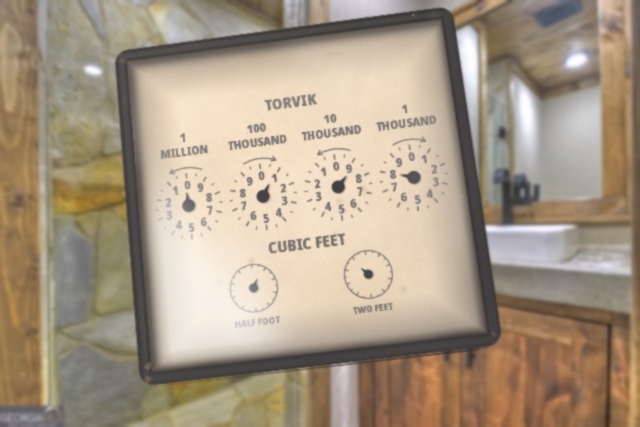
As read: 8800
